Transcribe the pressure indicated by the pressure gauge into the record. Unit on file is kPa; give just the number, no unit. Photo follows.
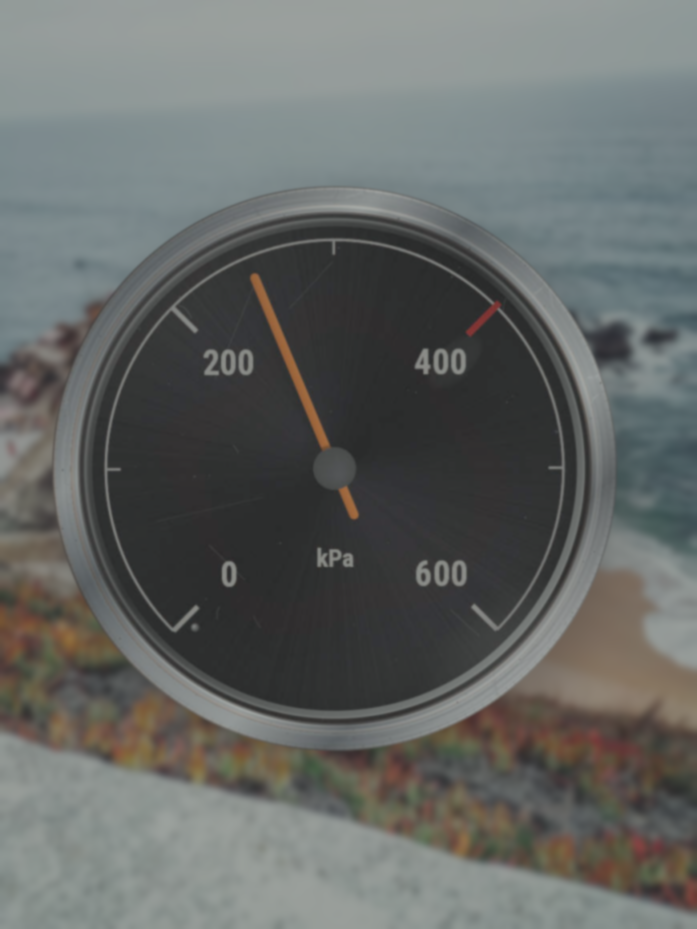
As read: 250
